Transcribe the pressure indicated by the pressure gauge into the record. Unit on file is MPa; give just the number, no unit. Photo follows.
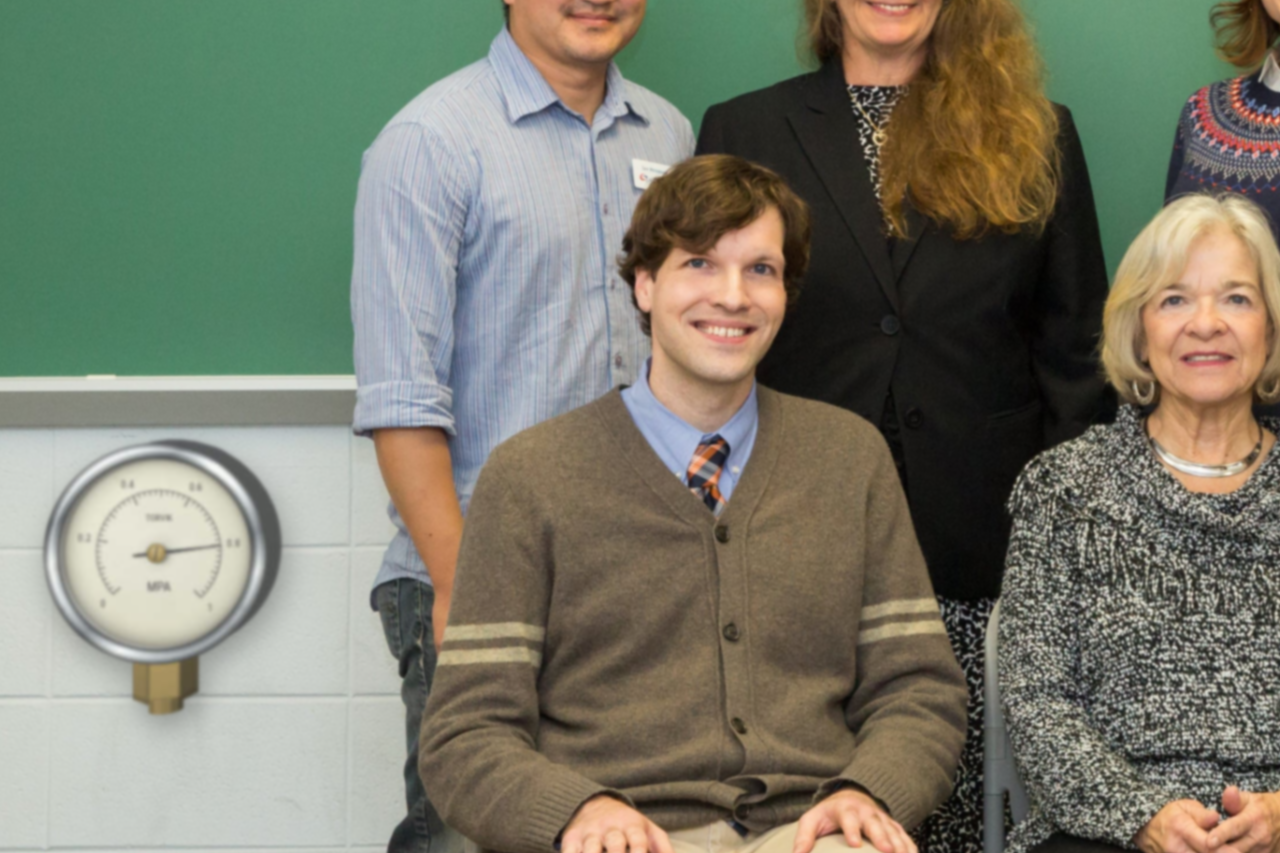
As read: 0.8
